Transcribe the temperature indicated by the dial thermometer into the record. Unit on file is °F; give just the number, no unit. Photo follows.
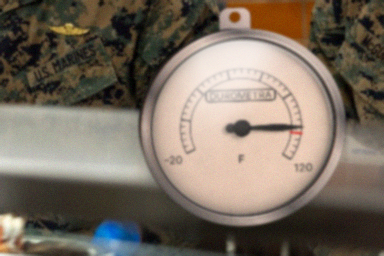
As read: 100
